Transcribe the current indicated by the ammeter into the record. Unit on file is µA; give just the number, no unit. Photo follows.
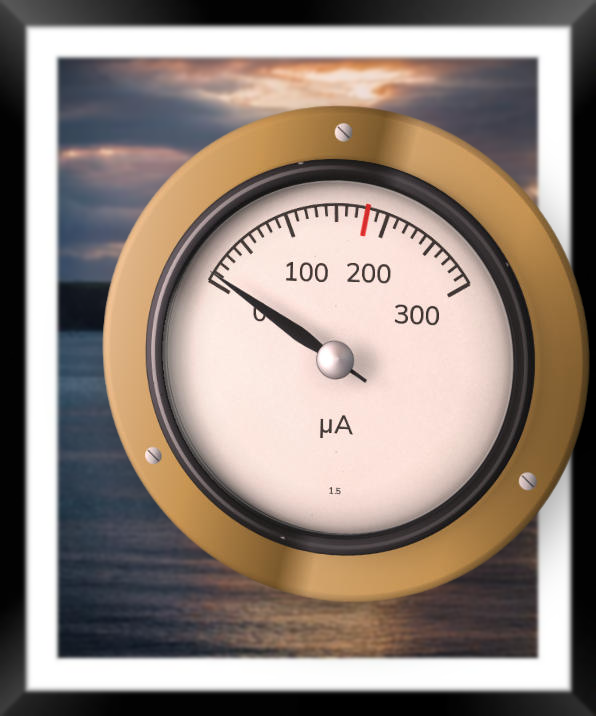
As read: 10
